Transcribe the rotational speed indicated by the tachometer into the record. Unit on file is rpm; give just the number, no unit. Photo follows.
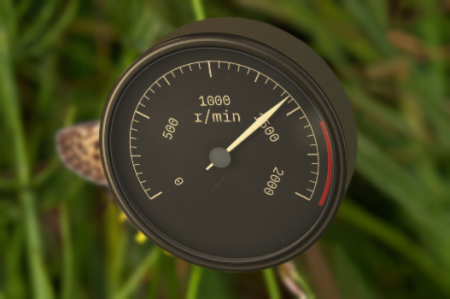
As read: 1425
